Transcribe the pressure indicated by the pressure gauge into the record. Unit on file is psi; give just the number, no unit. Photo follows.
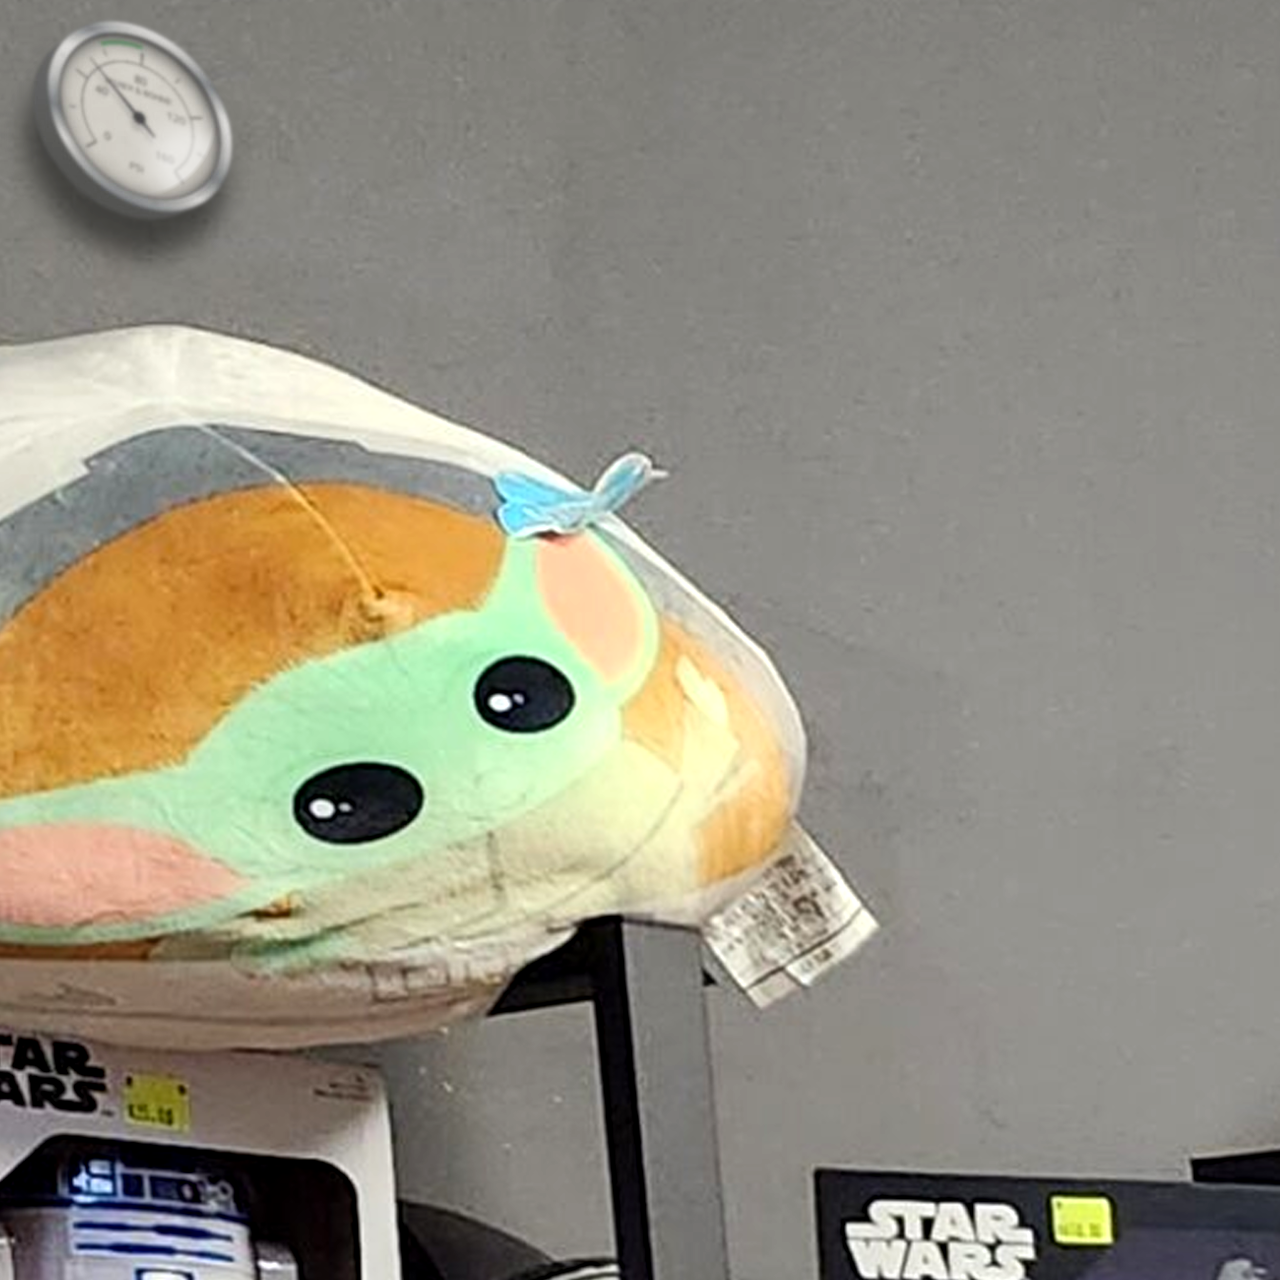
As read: 50
